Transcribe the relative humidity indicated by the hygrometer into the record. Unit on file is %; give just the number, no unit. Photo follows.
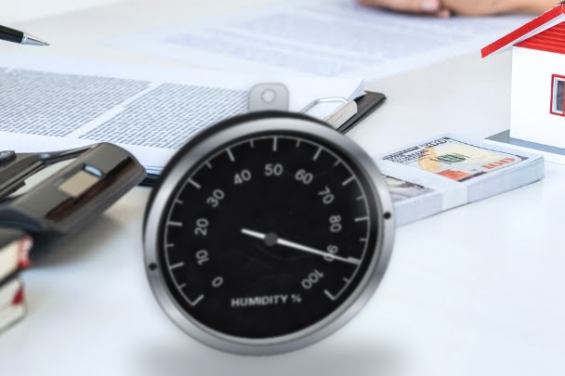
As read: 90
